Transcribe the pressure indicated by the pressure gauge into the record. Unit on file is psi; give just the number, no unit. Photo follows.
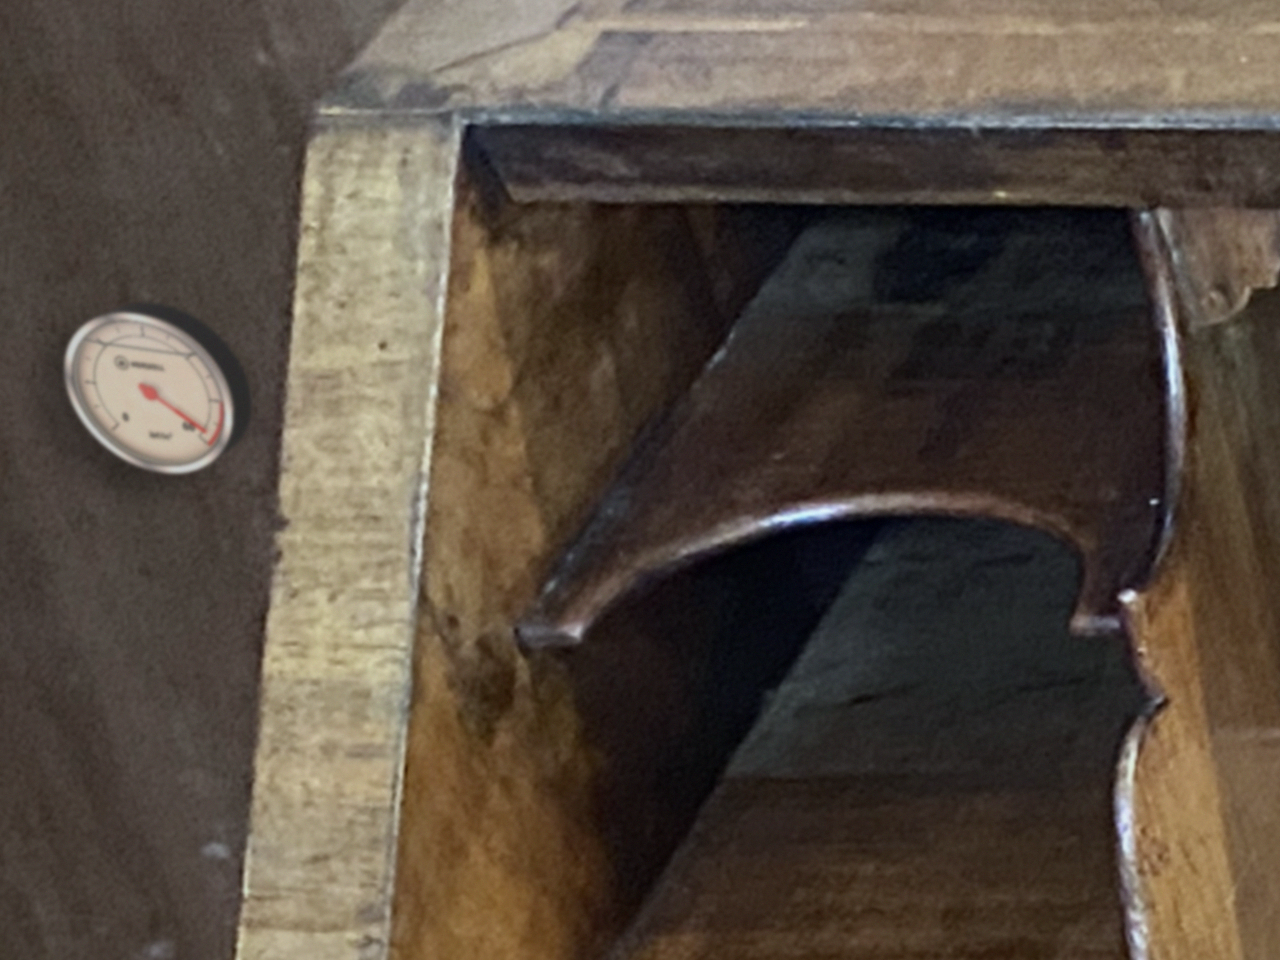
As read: 57.5
